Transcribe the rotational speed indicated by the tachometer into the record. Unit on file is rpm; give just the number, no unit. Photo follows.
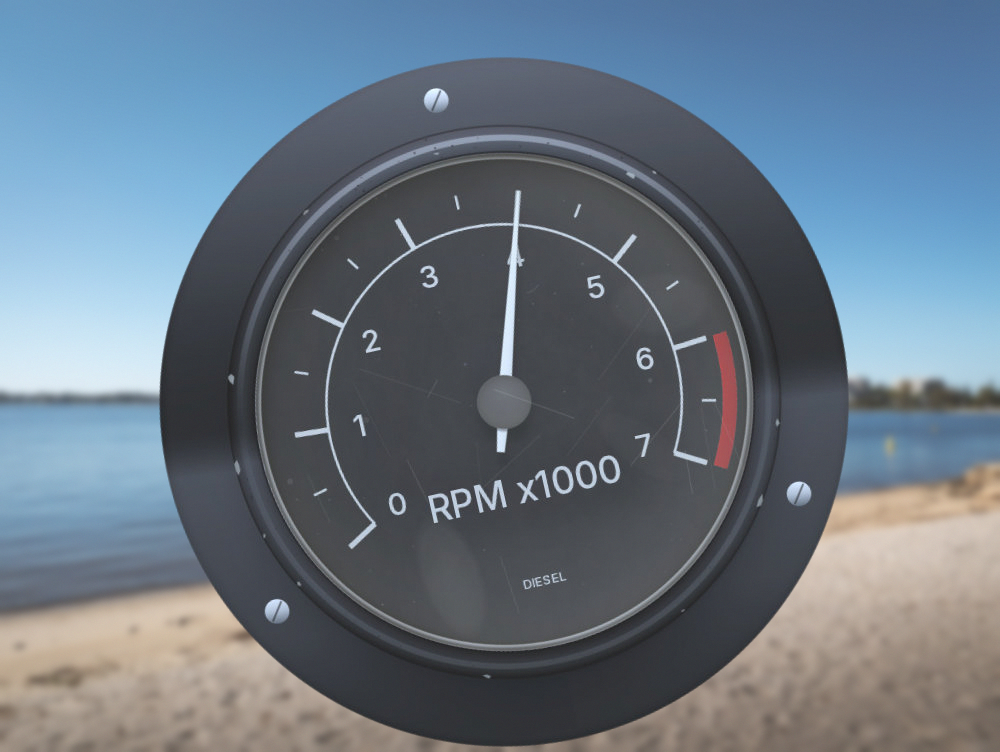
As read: 4000
